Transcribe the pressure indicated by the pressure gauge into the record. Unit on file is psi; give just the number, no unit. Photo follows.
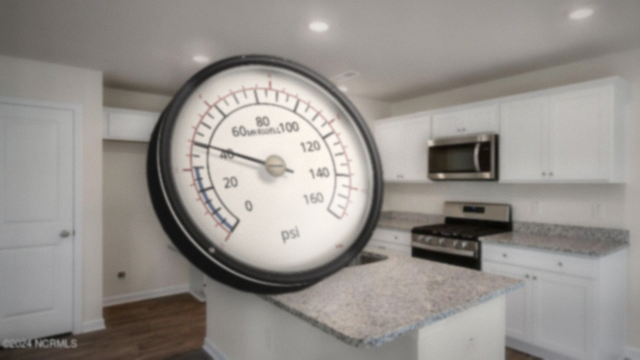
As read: 40
